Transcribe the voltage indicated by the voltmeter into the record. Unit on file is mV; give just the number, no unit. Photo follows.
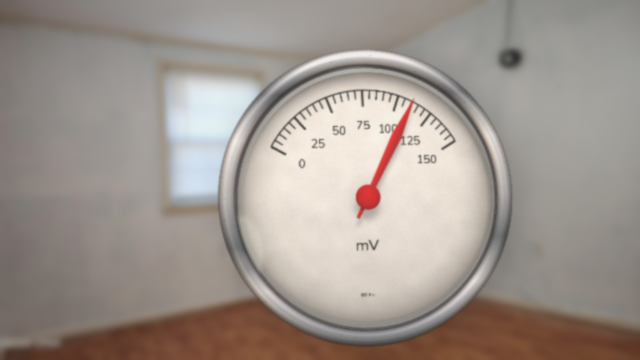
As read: 110
